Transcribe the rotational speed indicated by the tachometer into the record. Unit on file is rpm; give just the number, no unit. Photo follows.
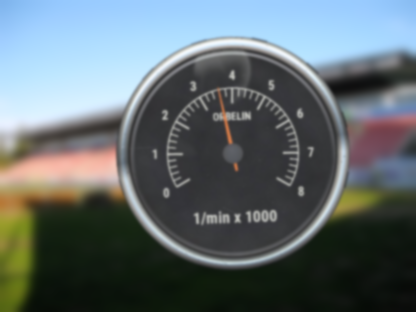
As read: 3600
